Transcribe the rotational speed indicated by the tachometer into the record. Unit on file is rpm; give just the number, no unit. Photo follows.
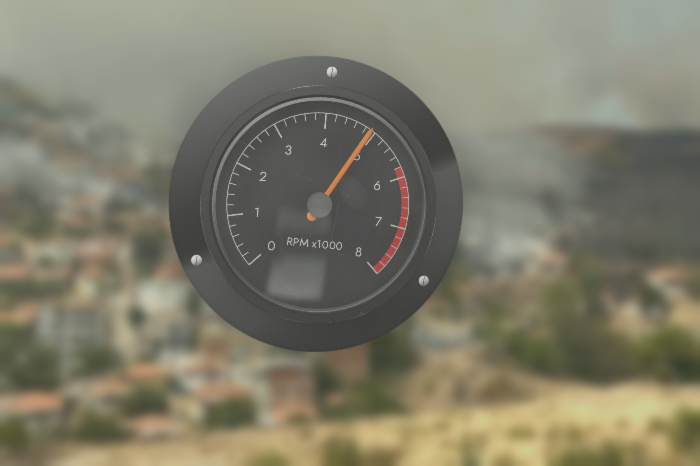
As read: 4900
